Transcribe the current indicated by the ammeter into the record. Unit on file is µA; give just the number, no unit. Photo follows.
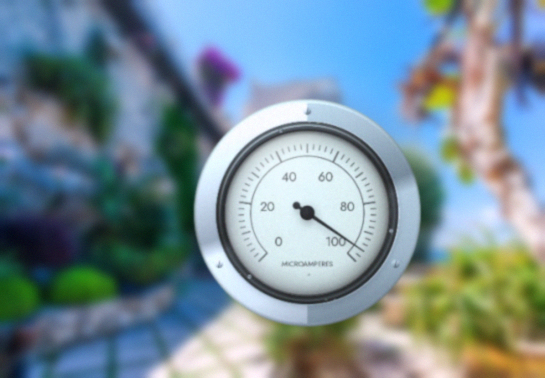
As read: 96
